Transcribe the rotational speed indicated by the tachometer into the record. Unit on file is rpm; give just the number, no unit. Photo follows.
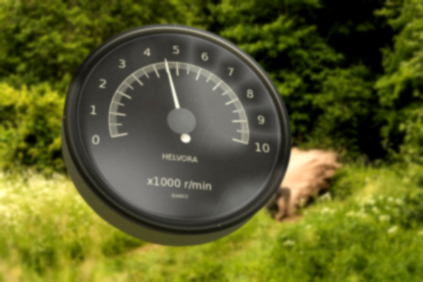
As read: 4500
